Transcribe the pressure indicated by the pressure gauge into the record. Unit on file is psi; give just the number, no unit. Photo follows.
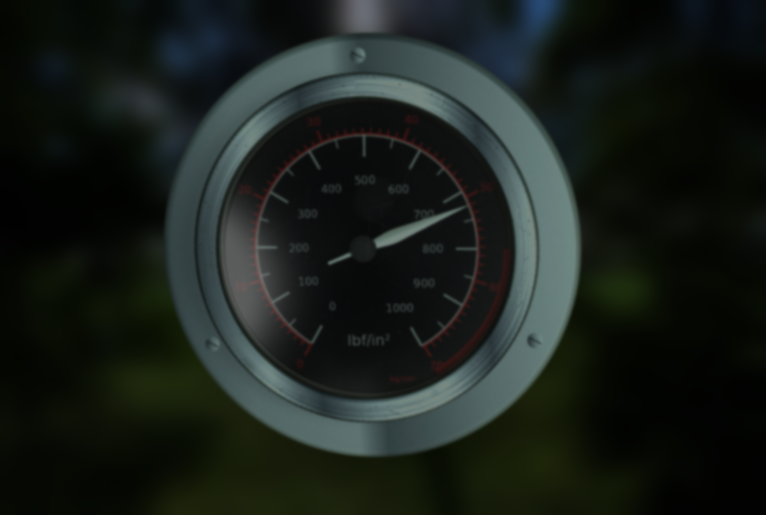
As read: 725
